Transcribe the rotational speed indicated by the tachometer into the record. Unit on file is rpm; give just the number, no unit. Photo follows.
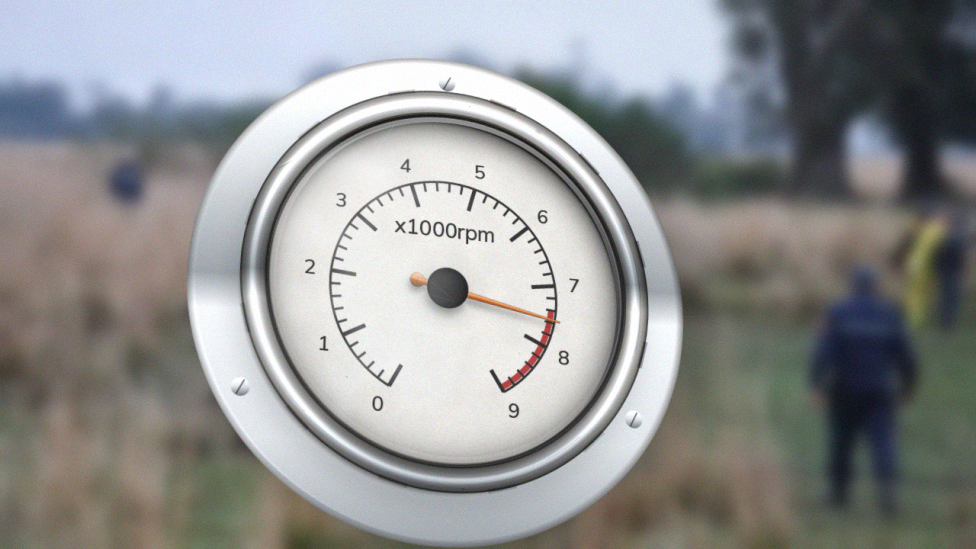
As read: 7600
